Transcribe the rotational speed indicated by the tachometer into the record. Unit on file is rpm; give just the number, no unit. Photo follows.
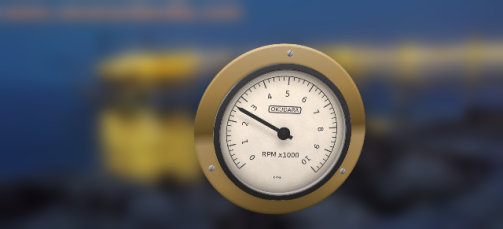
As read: 2600
